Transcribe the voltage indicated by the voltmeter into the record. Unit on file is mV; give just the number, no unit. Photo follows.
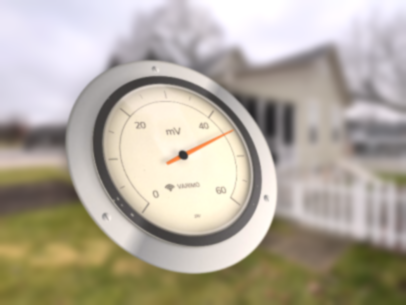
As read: 45
